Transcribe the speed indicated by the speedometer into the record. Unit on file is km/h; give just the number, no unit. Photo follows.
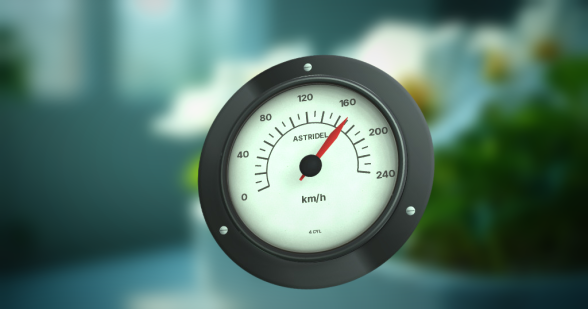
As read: 170
